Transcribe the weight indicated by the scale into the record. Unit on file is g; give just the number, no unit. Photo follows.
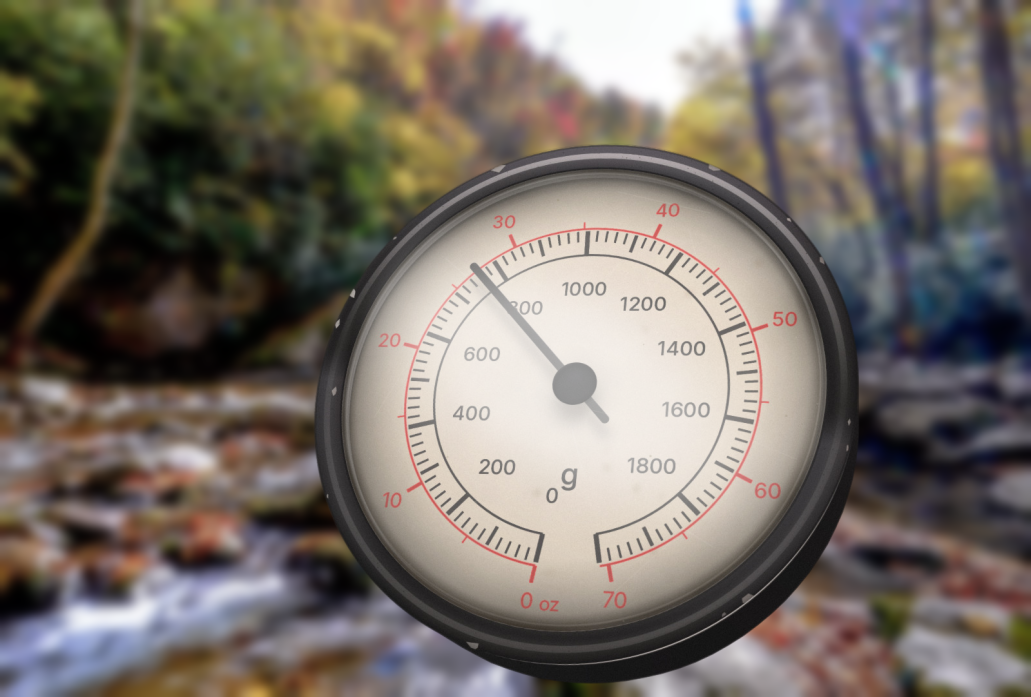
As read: 760
